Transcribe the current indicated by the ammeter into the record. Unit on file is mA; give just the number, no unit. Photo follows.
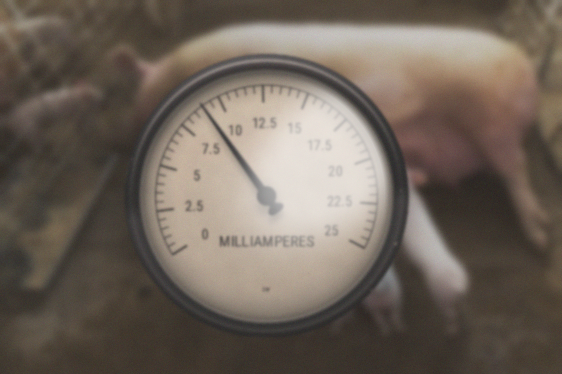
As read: 9
